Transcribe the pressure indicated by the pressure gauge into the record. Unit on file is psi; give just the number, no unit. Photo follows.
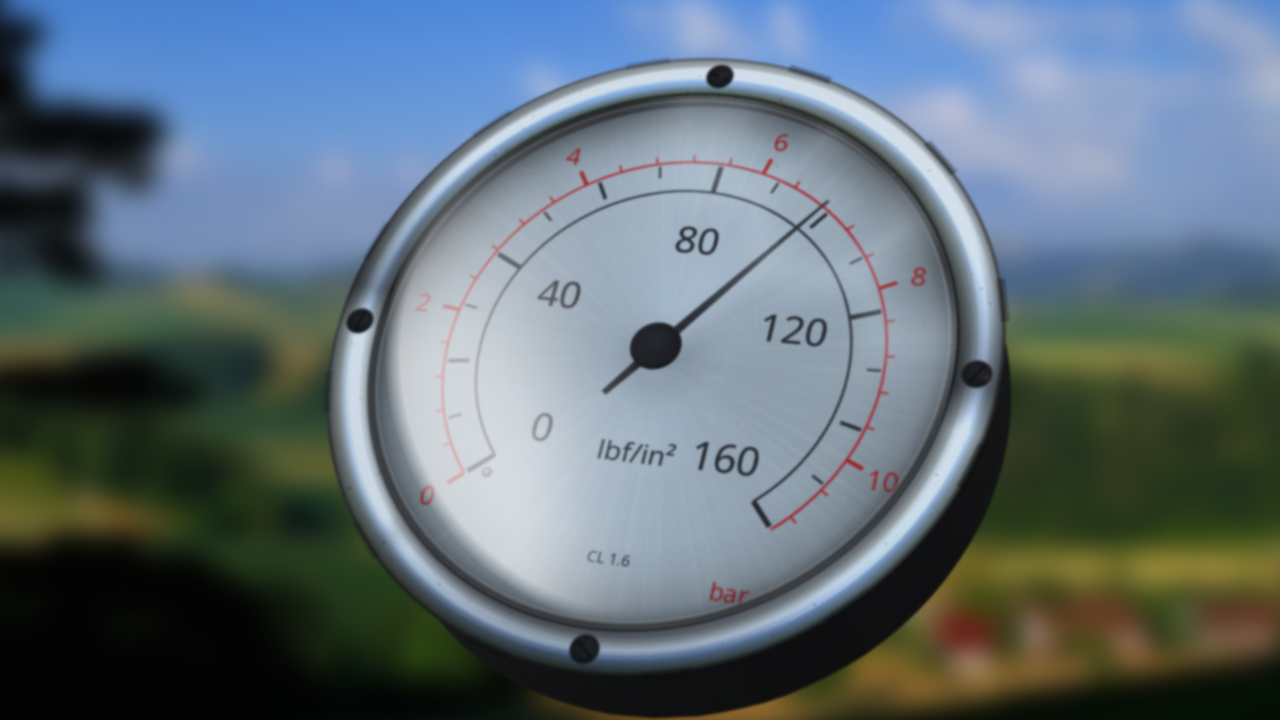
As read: 100
